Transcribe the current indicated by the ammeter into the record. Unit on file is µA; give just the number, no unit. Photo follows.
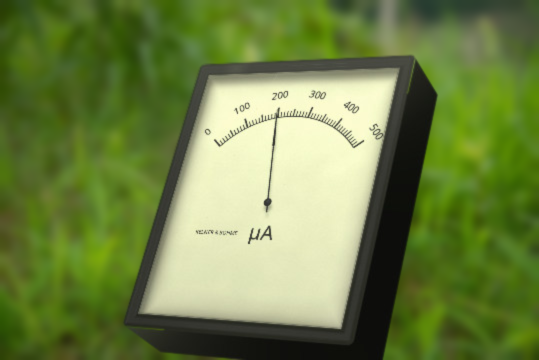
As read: 200
